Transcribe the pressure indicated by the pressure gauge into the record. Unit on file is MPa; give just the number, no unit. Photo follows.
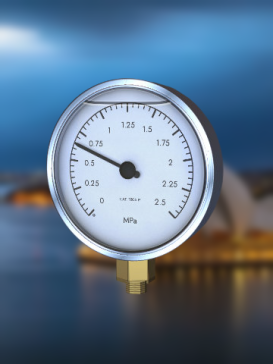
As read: 0.65
